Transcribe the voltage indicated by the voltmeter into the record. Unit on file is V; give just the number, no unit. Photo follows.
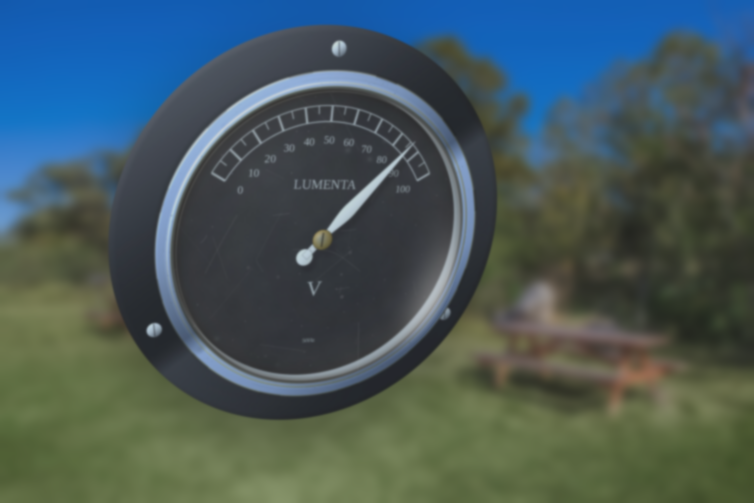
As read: 85
